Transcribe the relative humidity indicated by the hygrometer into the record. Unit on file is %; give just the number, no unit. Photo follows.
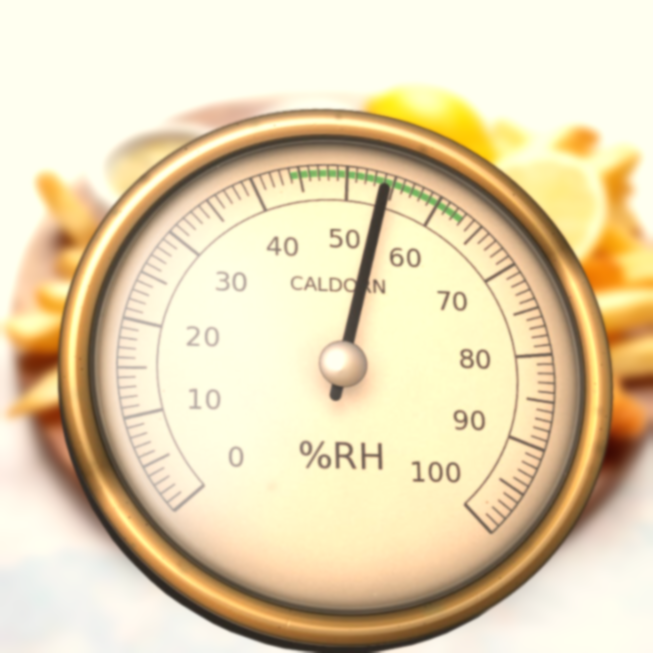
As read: 54
